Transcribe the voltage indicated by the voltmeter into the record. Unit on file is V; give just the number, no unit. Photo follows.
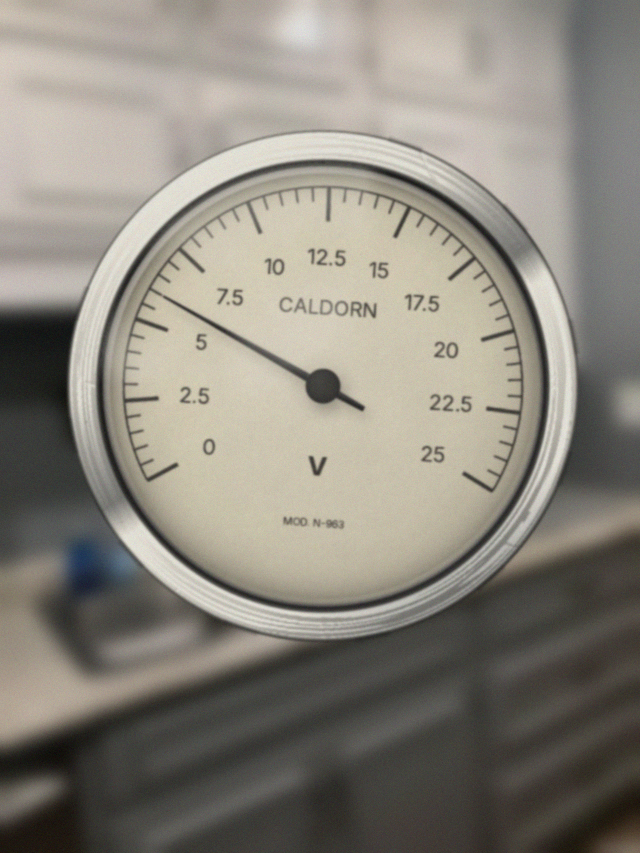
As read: 6
